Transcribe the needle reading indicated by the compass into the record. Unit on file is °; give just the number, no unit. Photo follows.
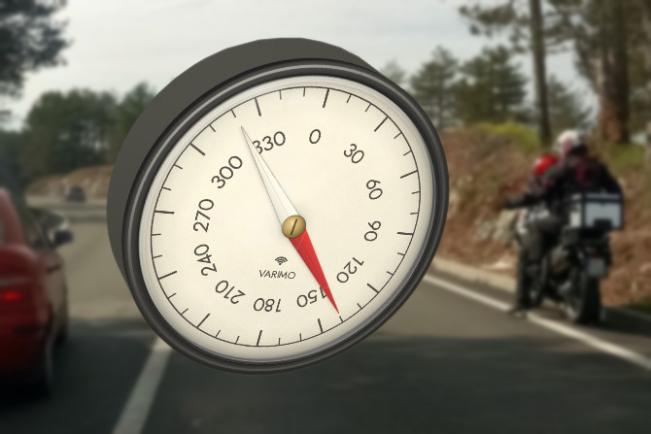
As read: 140
